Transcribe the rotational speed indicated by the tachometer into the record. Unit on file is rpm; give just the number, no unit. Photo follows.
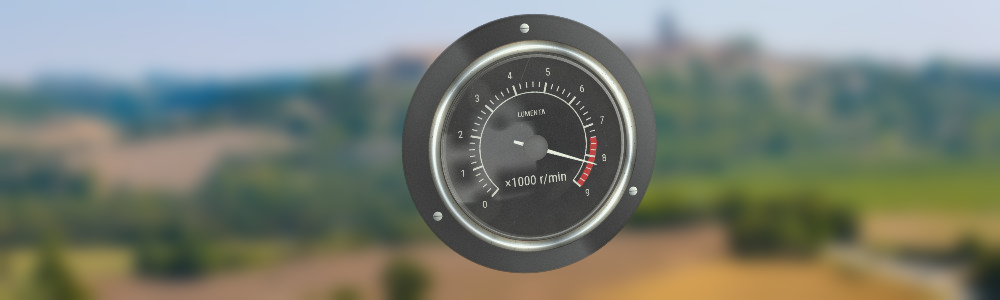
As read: 8200
